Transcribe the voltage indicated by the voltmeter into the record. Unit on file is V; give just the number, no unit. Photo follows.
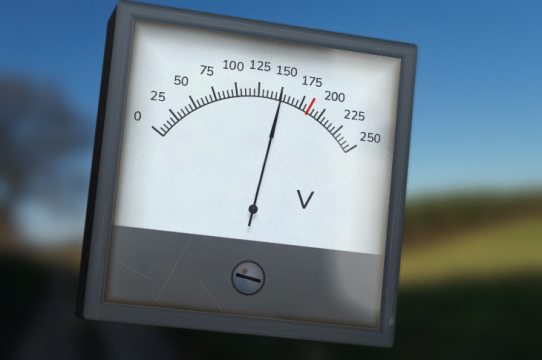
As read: 150
